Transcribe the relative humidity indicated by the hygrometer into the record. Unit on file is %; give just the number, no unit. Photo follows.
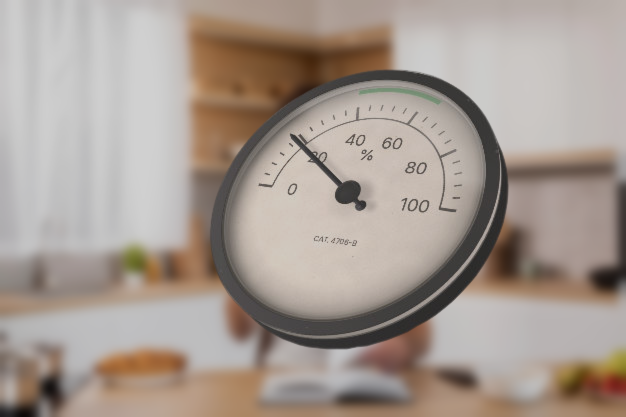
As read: 18
